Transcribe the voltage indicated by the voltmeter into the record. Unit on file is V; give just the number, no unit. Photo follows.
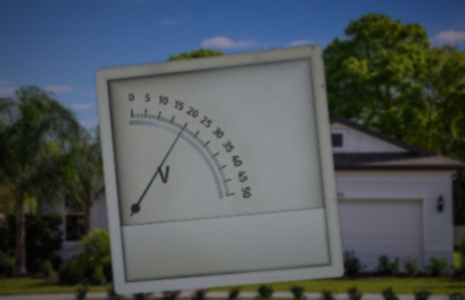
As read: 20
